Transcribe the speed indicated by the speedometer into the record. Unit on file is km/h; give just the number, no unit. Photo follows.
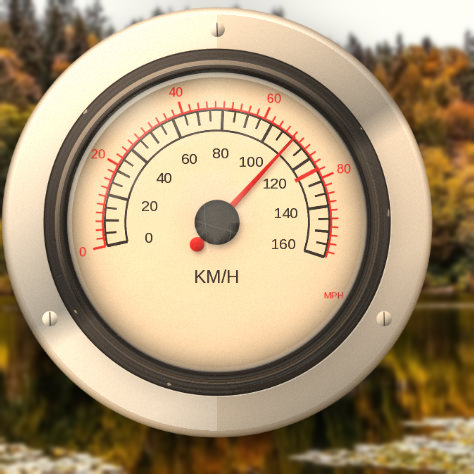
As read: 110
